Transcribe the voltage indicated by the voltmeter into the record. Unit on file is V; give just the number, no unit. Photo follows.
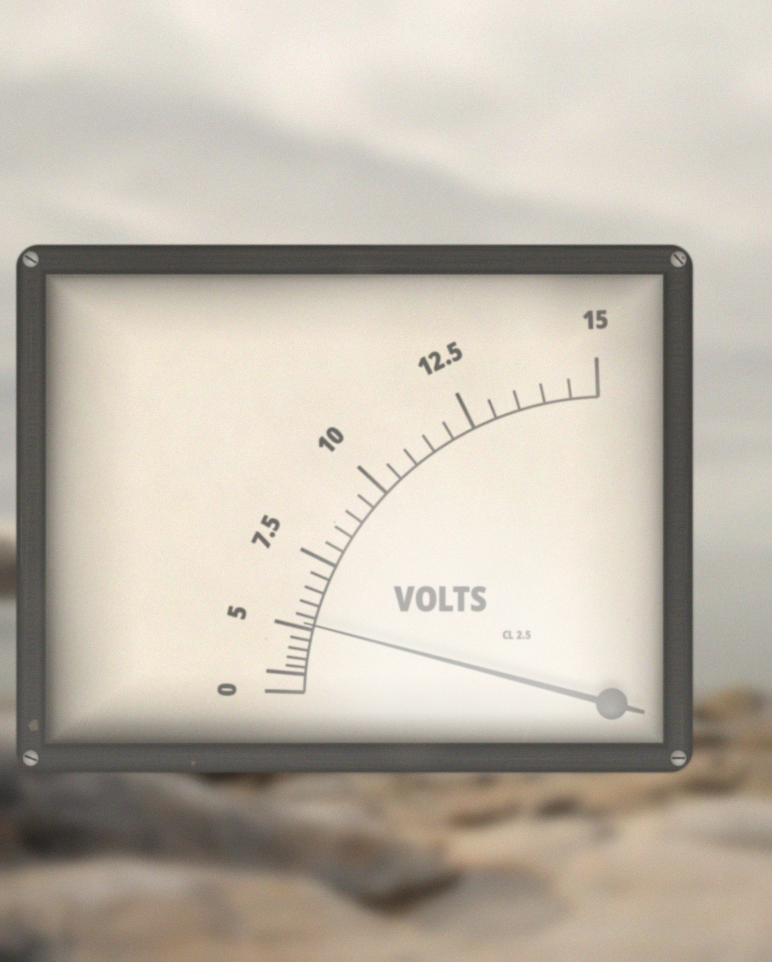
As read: 5.25
